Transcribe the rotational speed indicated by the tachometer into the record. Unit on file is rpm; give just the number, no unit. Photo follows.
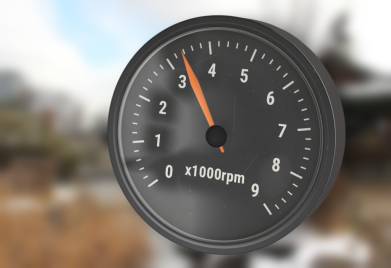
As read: 3400
